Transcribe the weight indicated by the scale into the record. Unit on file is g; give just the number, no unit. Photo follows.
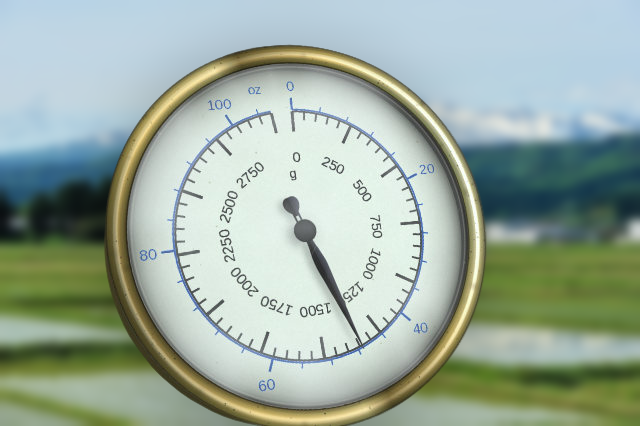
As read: 1350
